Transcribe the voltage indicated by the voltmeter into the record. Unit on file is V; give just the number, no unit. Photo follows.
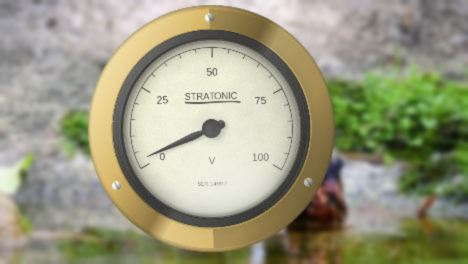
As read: 2.5
